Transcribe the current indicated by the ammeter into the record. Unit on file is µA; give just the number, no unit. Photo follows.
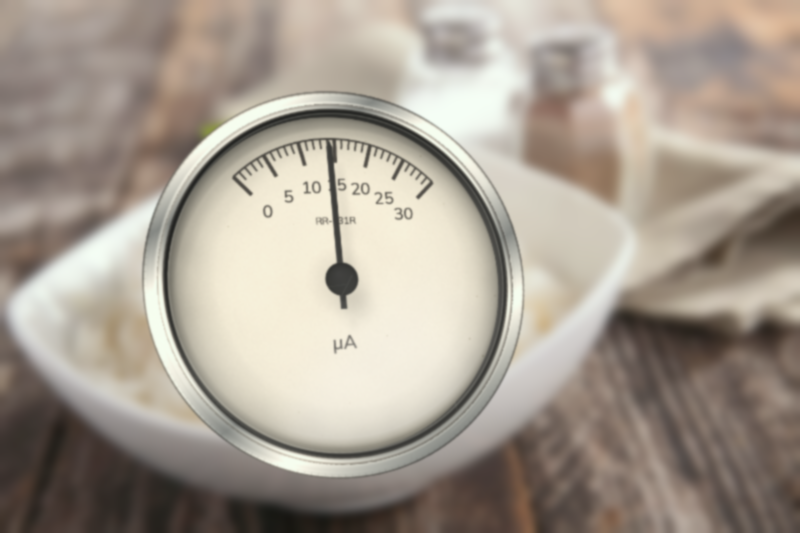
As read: 14
